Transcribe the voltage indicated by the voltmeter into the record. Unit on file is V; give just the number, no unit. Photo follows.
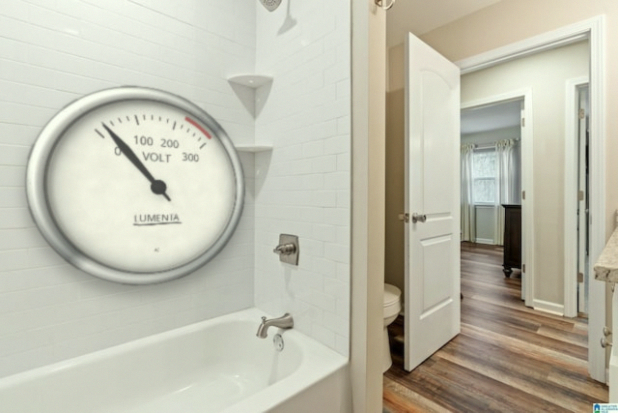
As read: 20
